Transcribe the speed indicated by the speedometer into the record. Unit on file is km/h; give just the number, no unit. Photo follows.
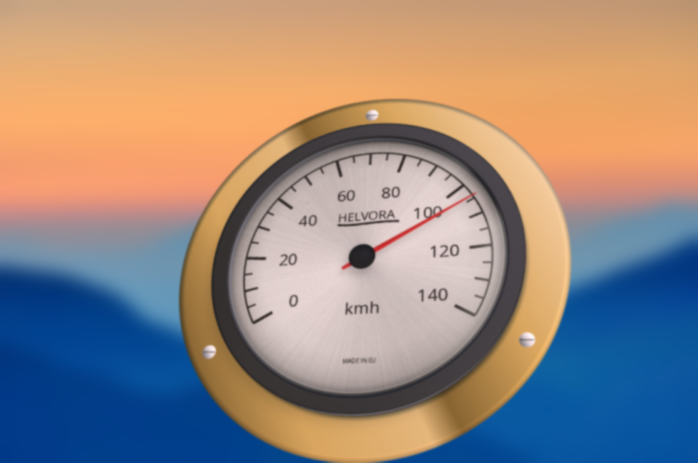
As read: 105
